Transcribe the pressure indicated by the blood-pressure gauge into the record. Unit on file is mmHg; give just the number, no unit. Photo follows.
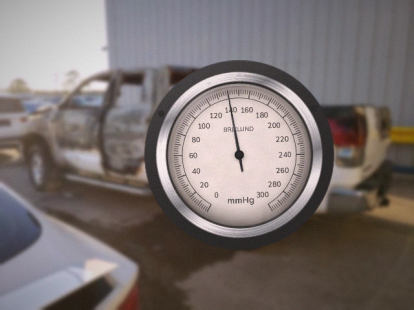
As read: 140
